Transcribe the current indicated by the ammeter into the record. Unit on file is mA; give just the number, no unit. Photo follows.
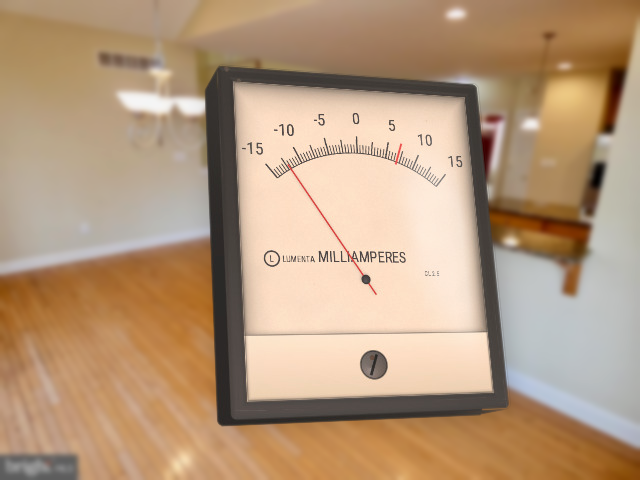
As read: -12.5
